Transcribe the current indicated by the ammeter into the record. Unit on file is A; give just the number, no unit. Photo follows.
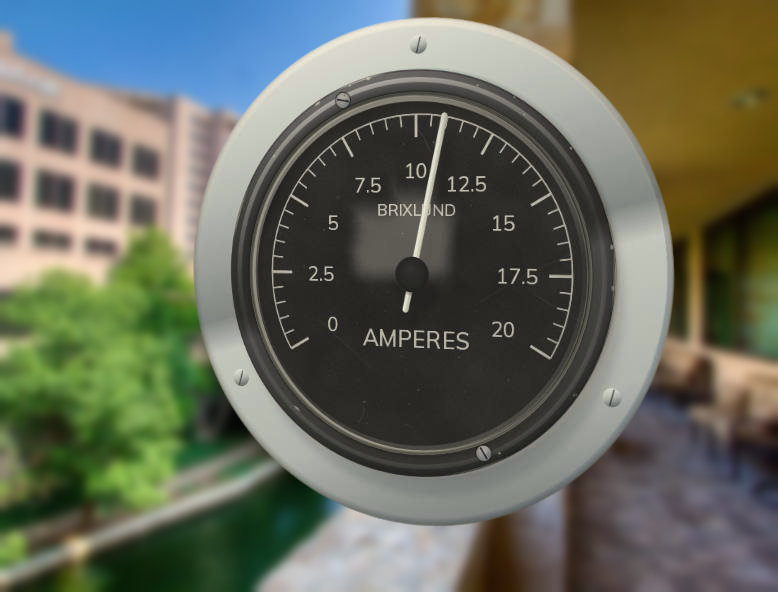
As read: 11
